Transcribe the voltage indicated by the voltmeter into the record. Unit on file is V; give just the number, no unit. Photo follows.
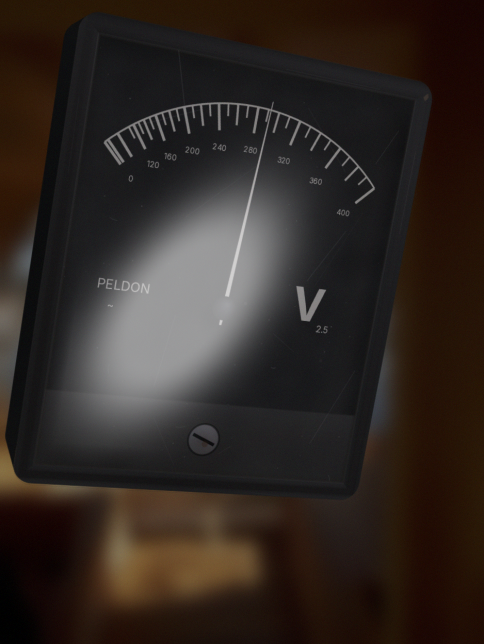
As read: 290
